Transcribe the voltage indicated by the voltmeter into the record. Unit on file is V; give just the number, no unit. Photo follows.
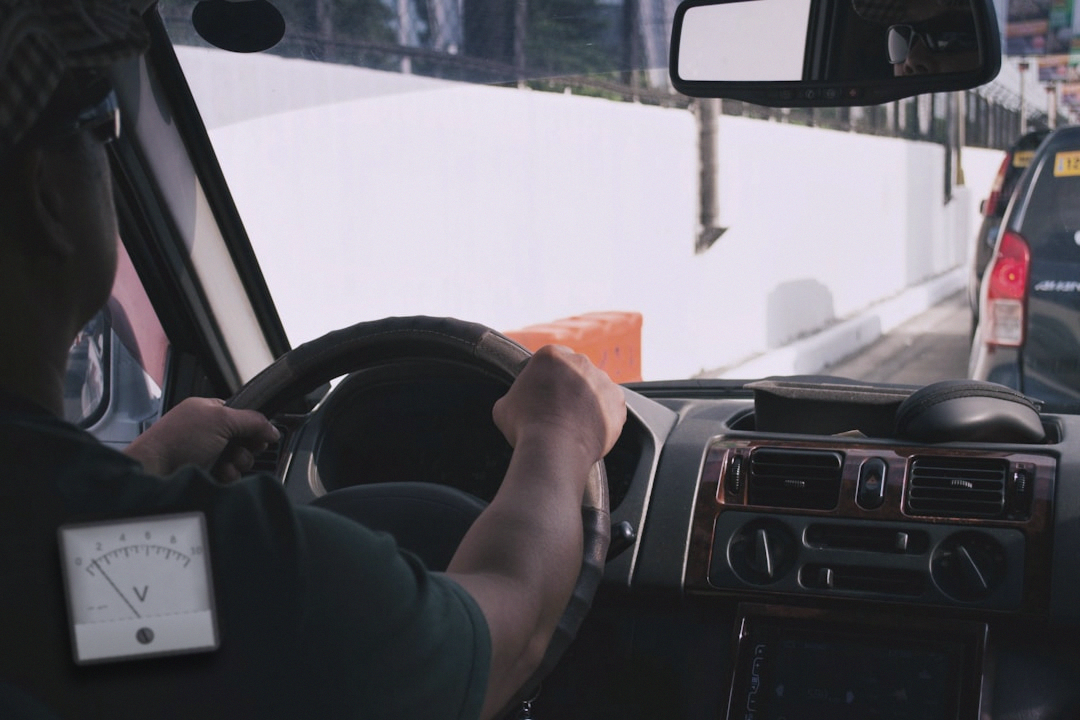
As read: 1
